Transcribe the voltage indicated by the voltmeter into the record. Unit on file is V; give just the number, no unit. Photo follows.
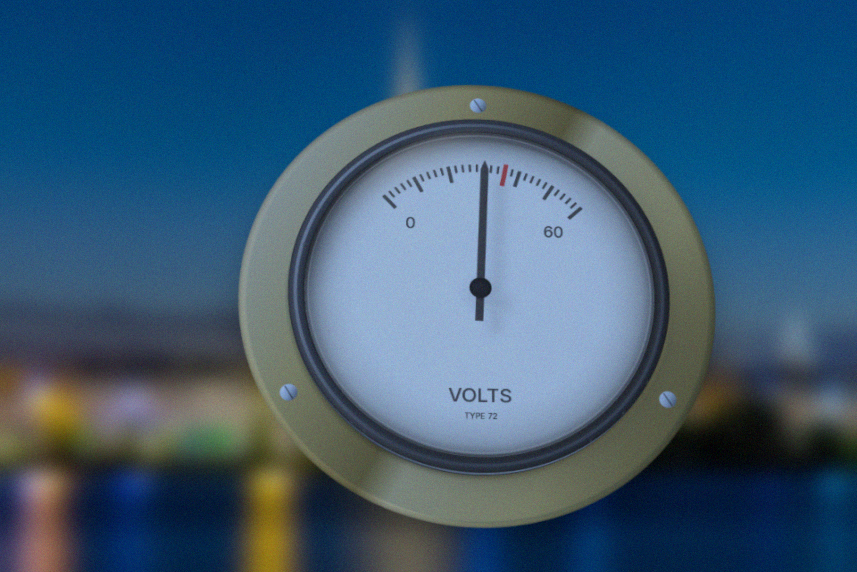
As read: 30
